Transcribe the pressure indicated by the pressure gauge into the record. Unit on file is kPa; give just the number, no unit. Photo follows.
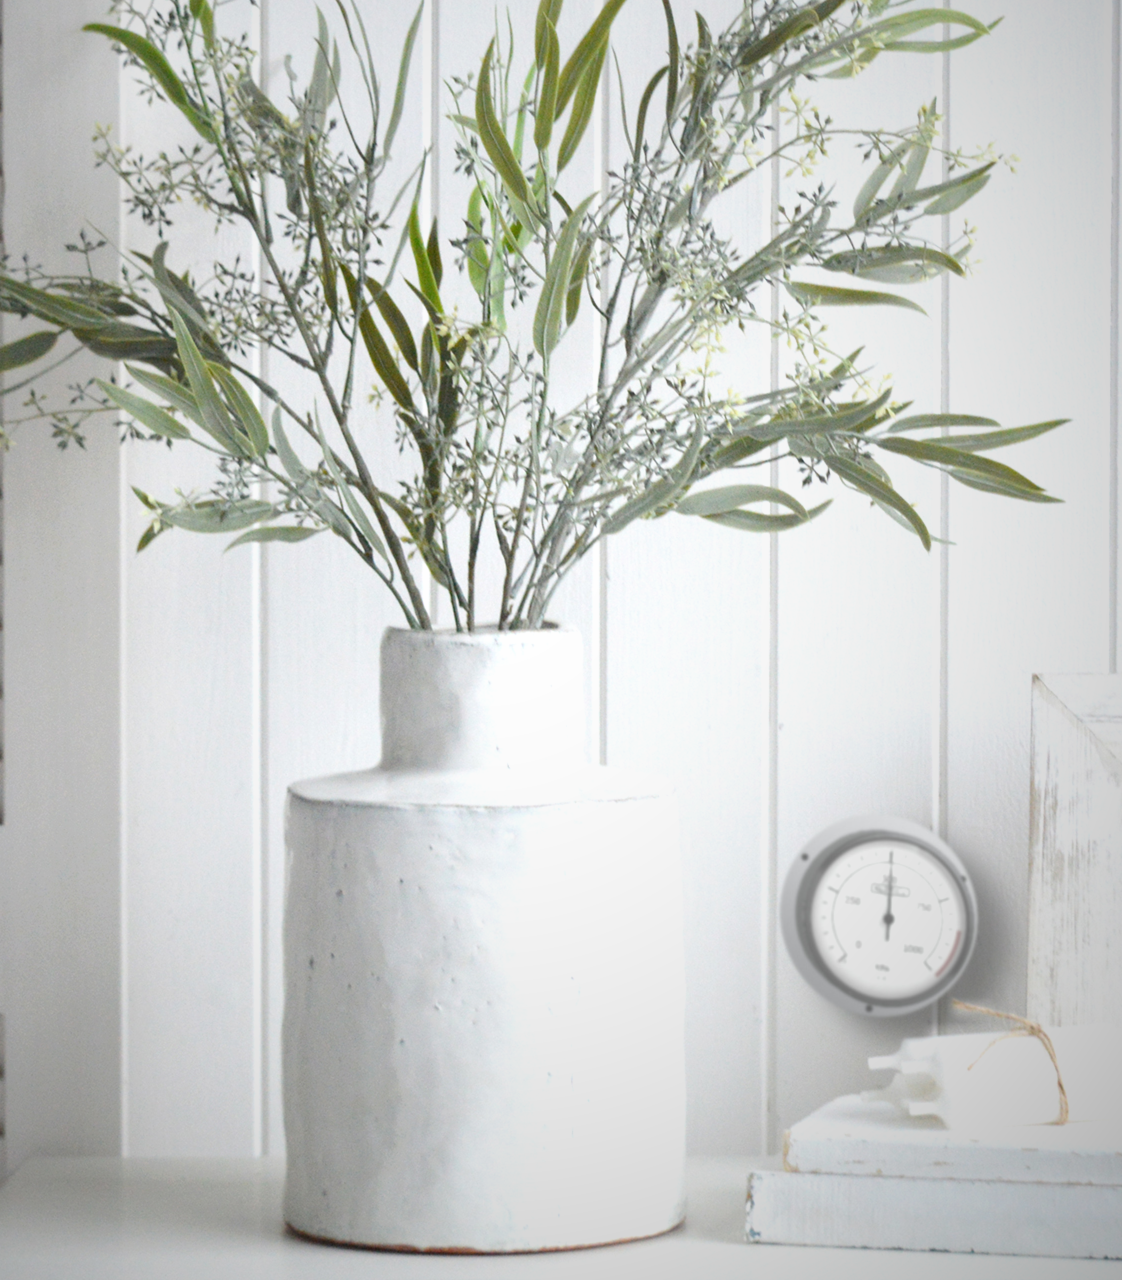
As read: 500
